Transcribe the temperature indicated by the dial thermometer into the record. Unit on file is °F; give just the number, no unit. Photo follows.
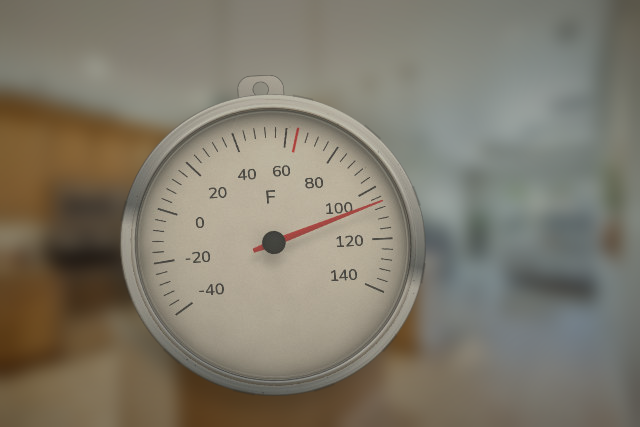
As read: 106
